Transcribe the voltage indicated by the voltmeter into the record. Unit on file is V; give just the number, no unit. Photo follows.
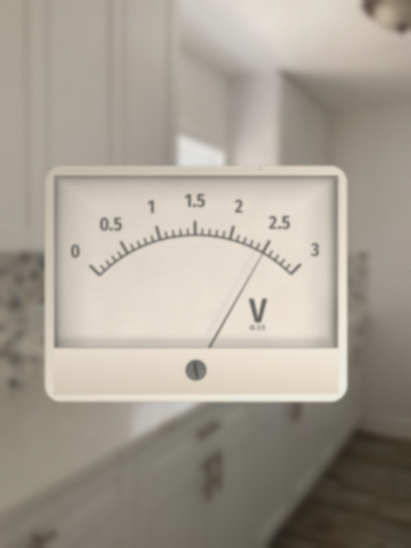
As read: 2.5
